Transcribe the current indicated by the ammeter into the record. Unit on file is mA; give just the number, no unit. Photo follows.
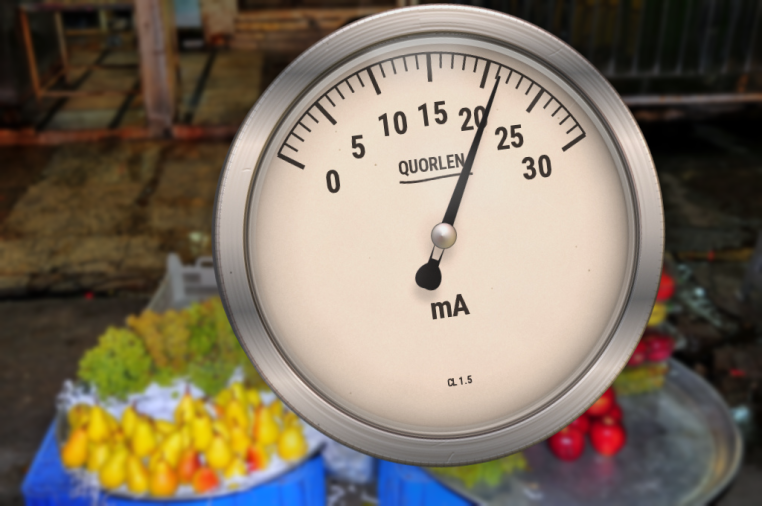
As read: 21
